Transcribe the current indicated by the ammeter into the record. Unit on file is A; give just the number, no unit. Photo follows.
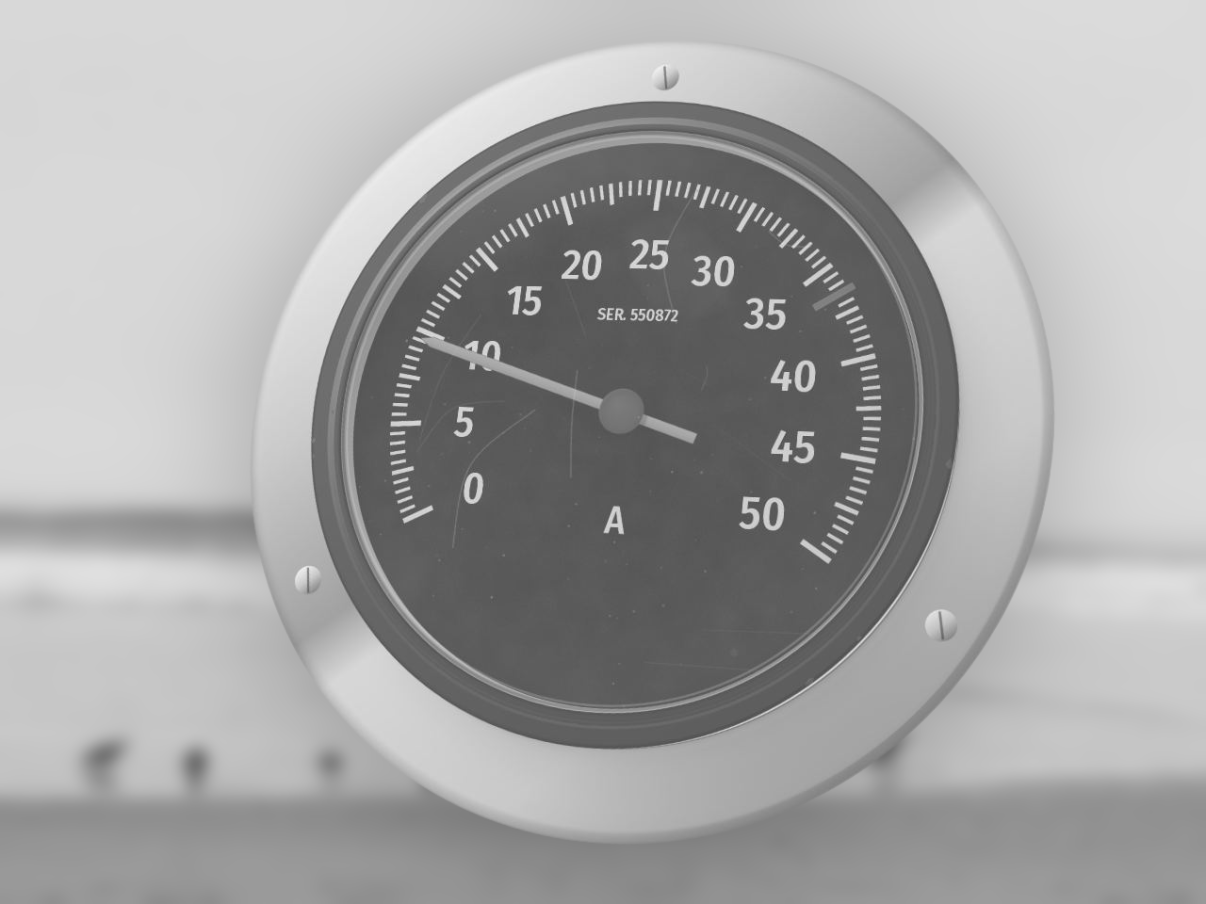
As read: 9.5
